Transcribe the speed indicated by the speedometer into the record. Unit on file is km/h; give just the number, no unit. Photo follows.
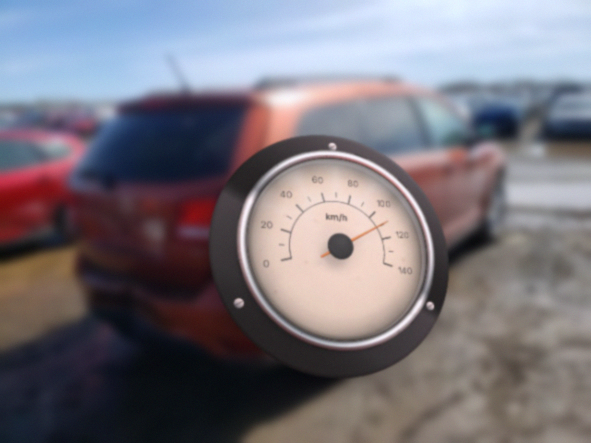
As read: 110
